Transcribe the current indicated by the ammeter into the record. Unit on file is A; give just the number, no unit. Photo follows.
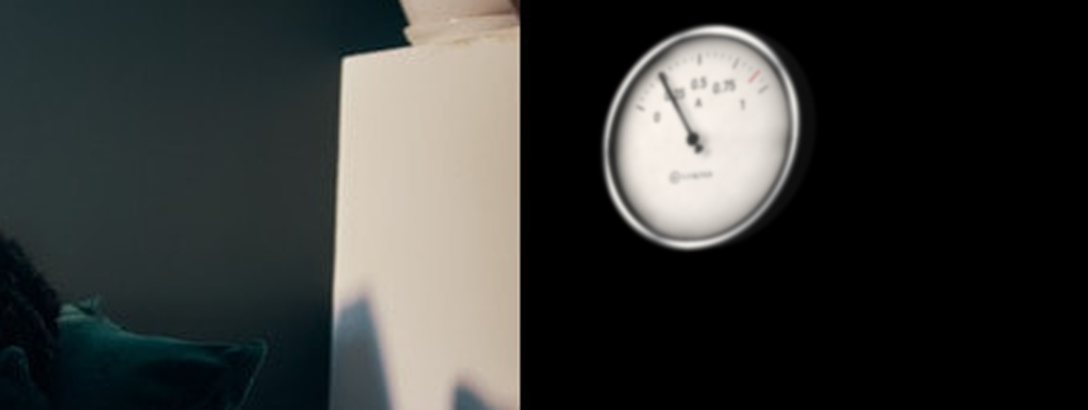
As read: 0.25
